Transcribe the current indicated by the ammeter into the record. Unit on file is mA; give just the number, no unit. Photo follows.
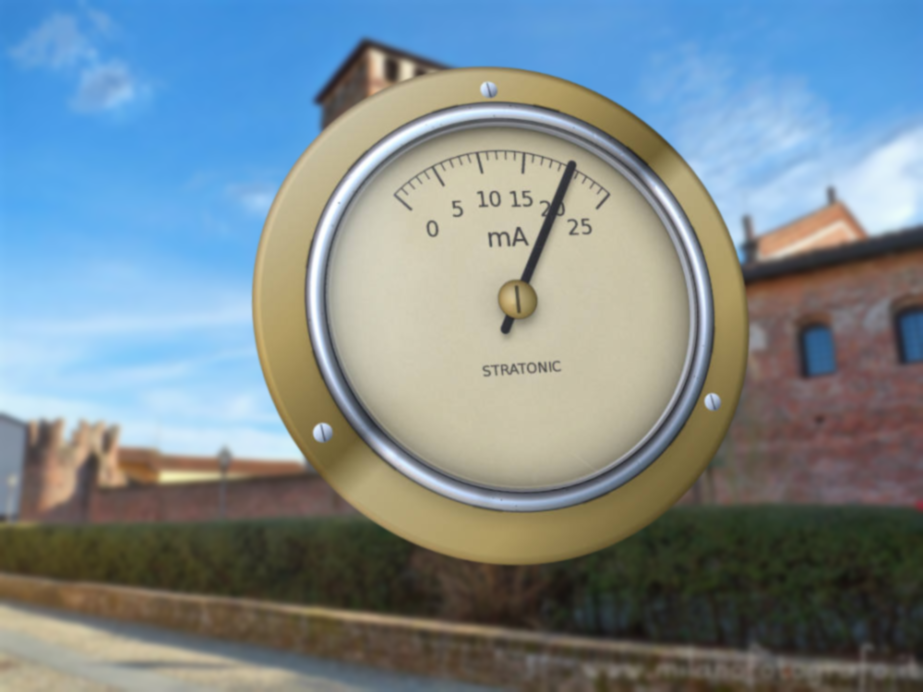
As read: 20
